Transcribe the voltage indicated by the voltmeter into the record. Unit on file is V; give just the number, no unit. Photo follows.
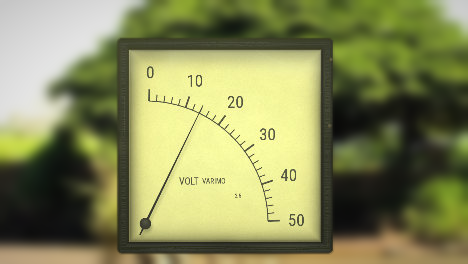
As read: 14
